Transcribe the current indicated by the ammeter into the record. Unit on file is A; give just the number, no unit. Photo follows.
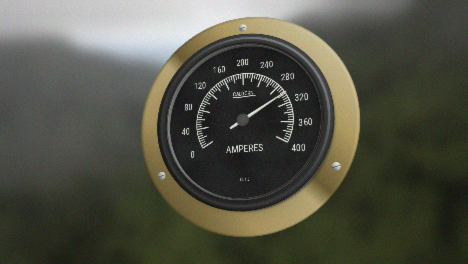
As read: 300
